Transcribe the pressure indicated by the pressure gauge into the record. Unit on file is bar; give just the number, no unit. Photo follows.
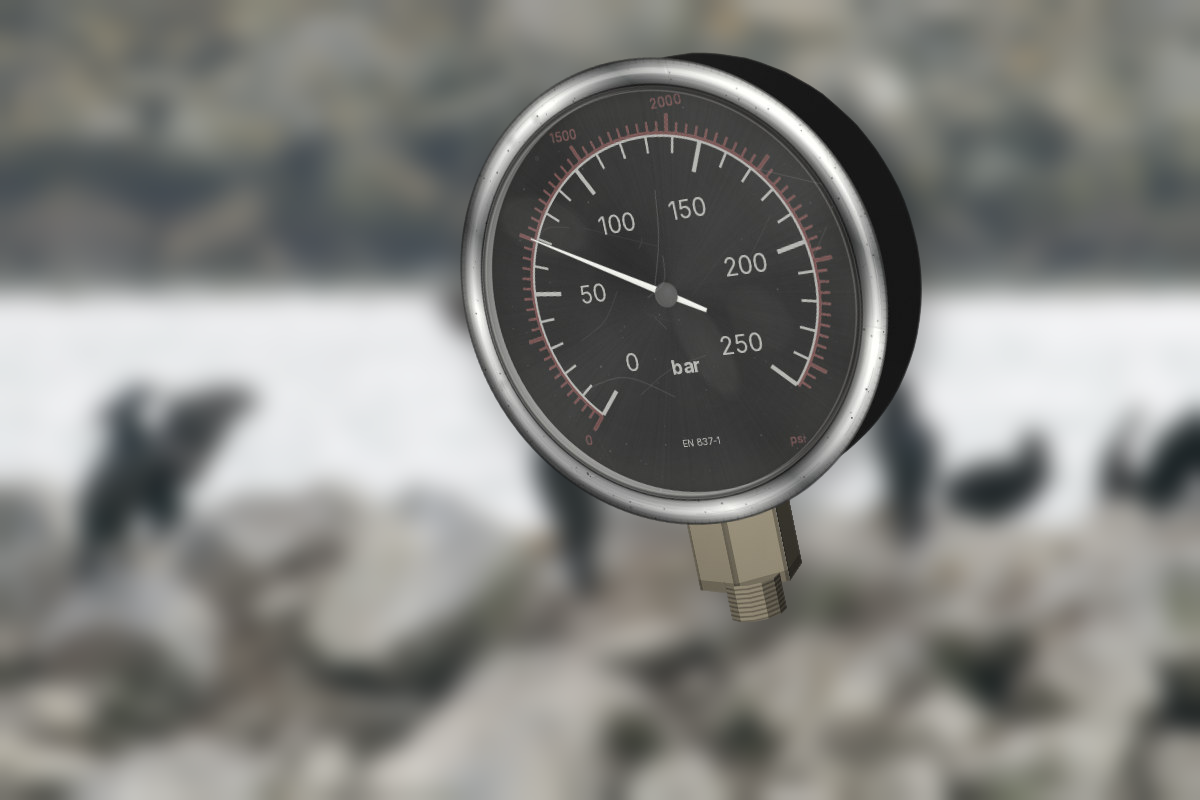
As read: 70
